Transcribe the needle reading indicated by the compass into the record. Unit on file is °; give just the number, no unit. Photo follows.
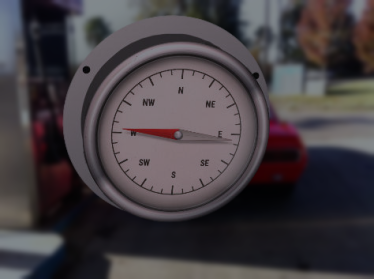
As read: 275
